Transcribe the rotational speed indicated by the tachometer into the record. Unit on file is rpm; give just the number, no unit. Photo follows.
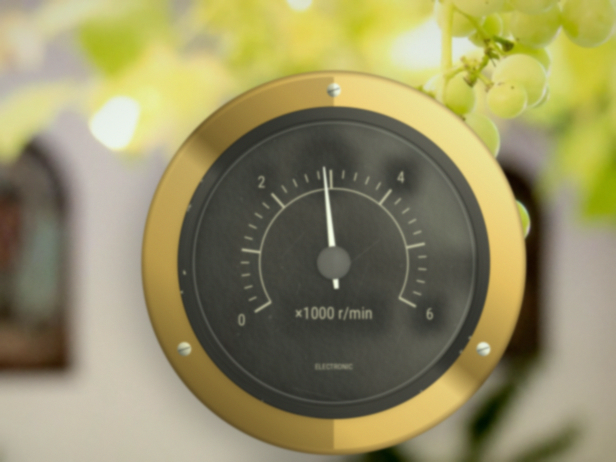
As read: 2900
